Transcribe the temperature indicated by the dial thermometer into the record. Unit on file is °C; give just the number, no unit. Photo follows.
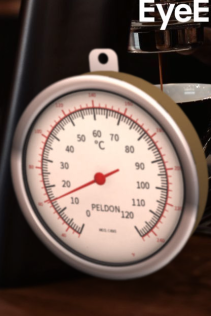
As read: 15
